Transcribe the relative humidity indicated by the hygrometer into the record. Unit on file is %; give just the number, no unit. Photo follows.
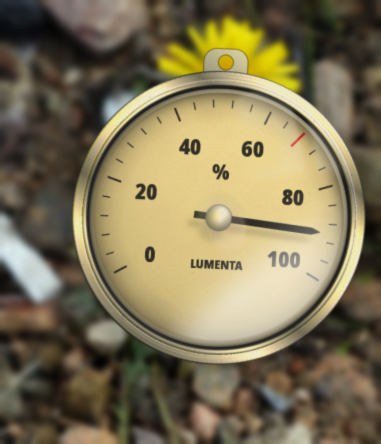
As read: 90
